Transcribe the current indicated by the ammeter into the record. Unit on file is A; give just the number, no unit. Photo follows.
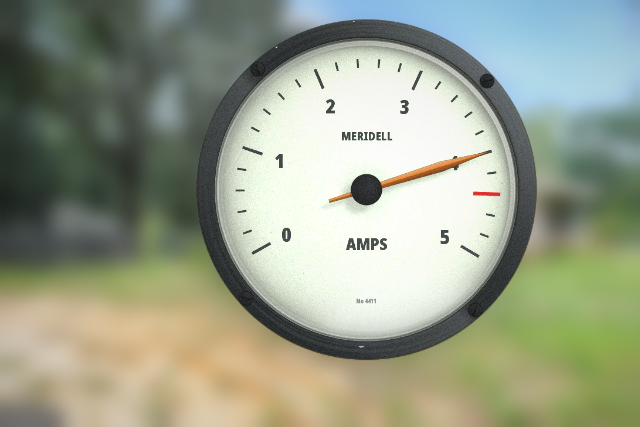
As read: 4
